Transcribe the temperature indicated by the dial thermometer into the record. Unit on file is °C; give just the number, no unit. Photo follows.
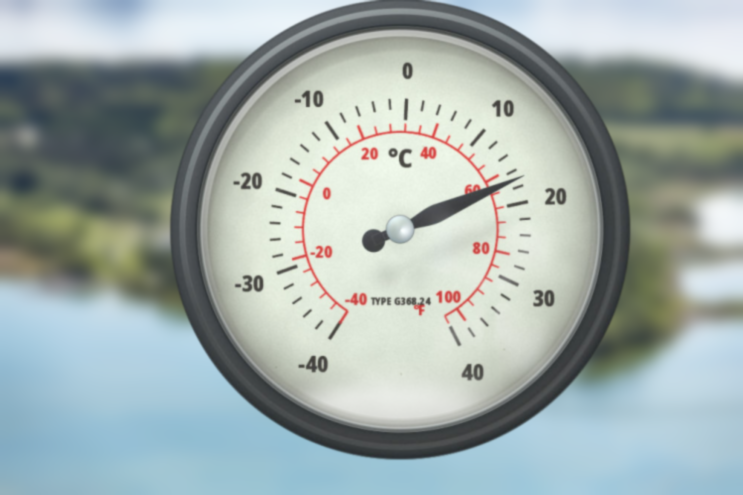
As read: 17
